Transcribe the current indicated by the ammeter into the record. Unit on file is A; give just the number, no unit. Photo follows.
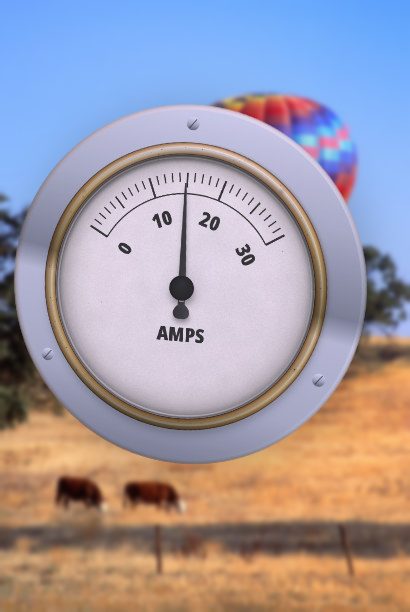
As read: 15
